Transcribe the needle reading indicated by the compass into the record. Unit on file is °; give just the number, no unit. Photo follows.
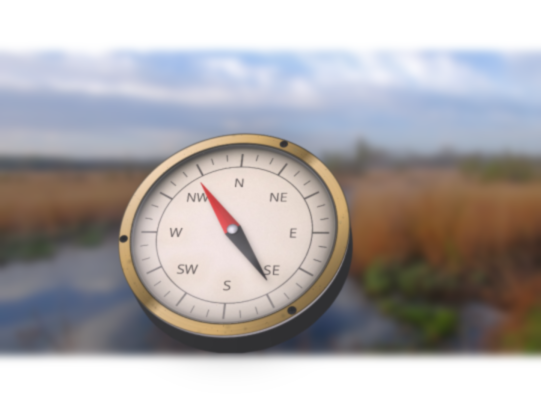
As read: 325
